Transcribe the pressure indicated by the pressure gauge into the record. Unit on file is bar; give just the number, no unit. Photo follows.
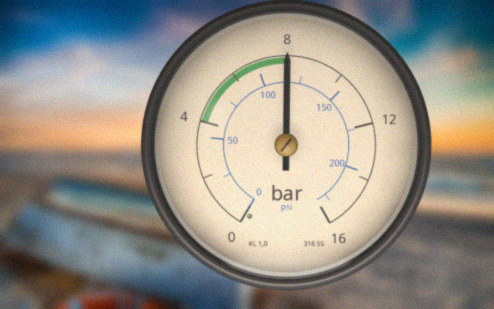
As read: 8
